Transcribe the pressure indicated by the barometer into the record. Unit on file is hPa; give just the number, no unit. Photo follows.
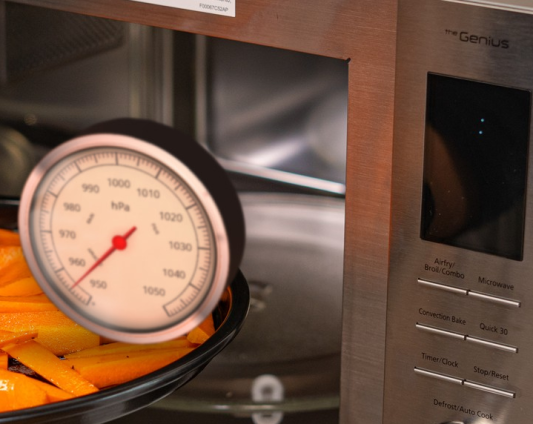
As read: 955
